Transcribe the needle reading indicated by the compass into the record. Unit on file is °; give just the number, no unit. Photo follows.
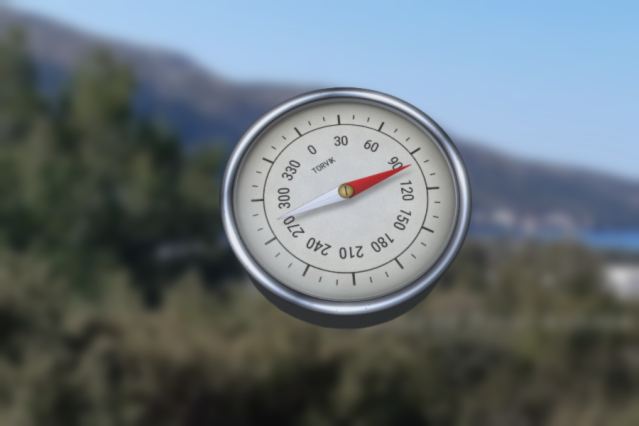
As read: 100
